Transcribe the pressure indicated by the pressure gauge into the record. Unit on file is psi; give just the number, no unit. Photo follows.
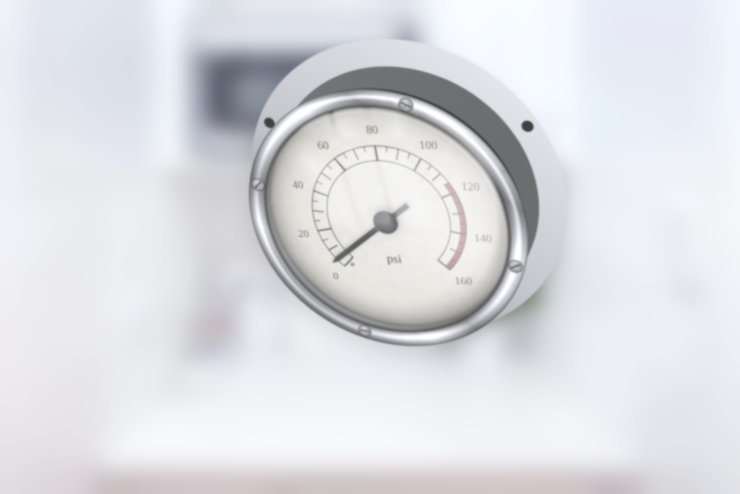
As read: 5
